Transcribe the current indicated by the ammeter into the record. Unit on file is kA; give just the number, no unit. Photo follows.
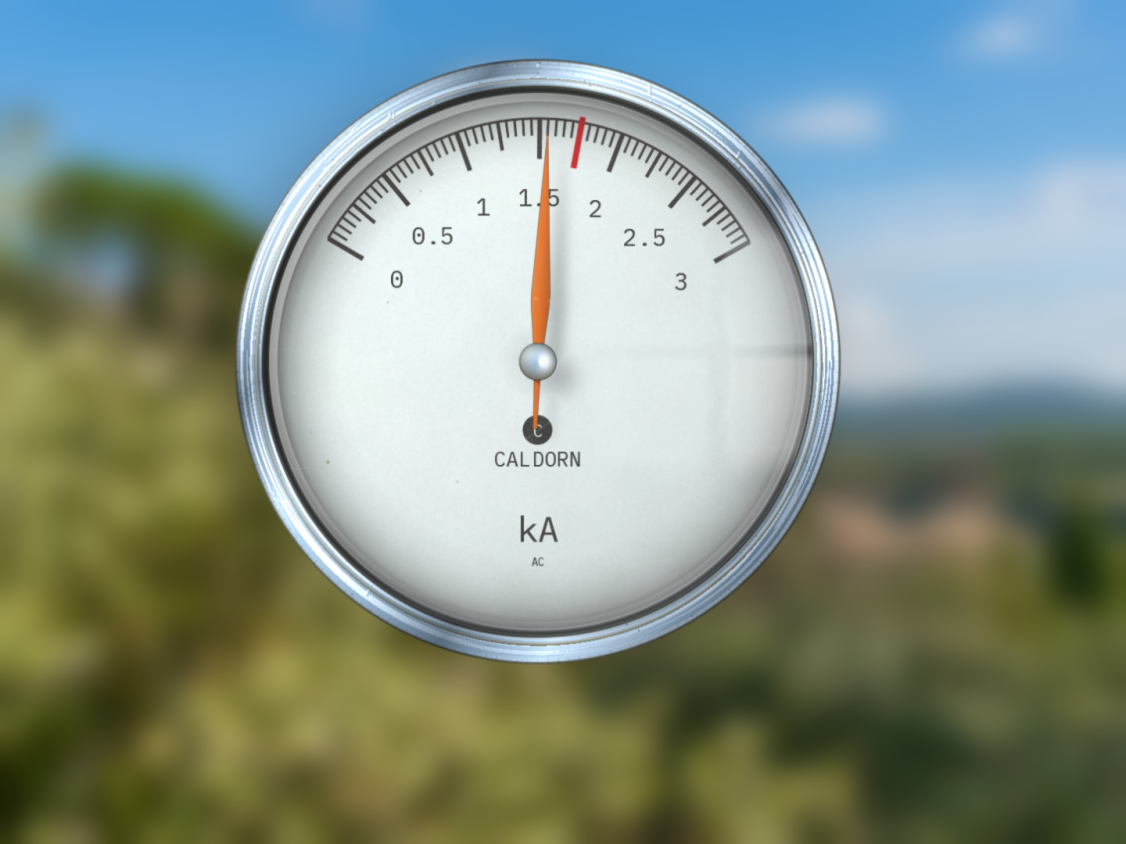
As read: 1.55
